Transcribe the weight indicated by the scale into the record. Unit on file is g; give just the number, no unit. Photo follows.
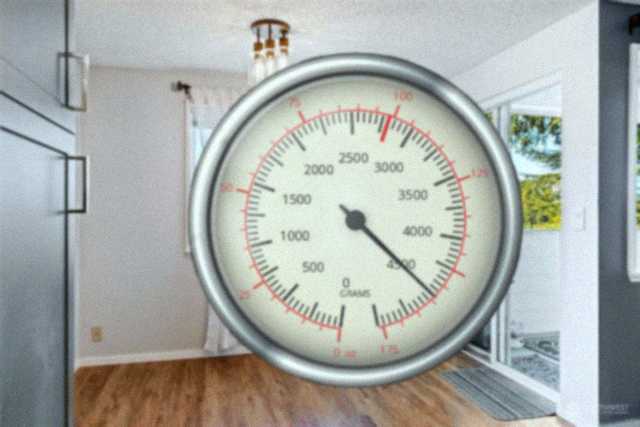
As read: 4500
